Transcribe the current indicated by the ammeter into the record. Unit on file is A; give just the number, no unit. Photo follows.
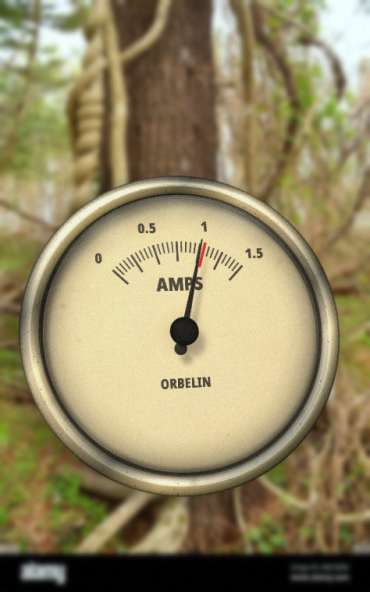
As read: 1
